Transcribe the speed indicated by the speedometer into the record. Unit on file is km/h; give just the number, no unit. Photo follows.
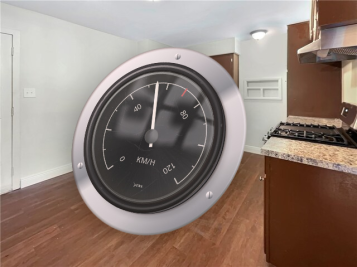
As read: 55
